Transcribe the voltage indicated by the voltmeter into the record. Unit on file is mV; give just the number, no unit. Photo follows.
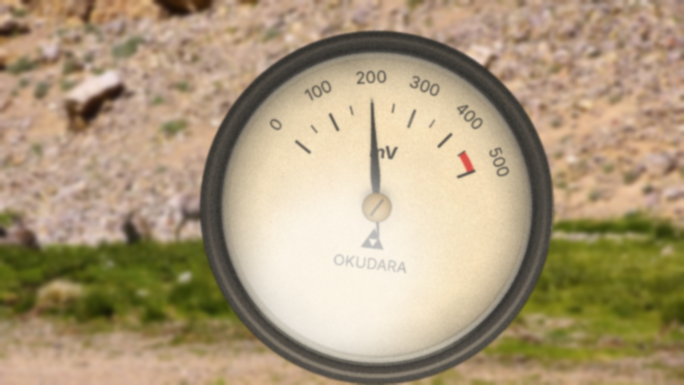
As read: 200
